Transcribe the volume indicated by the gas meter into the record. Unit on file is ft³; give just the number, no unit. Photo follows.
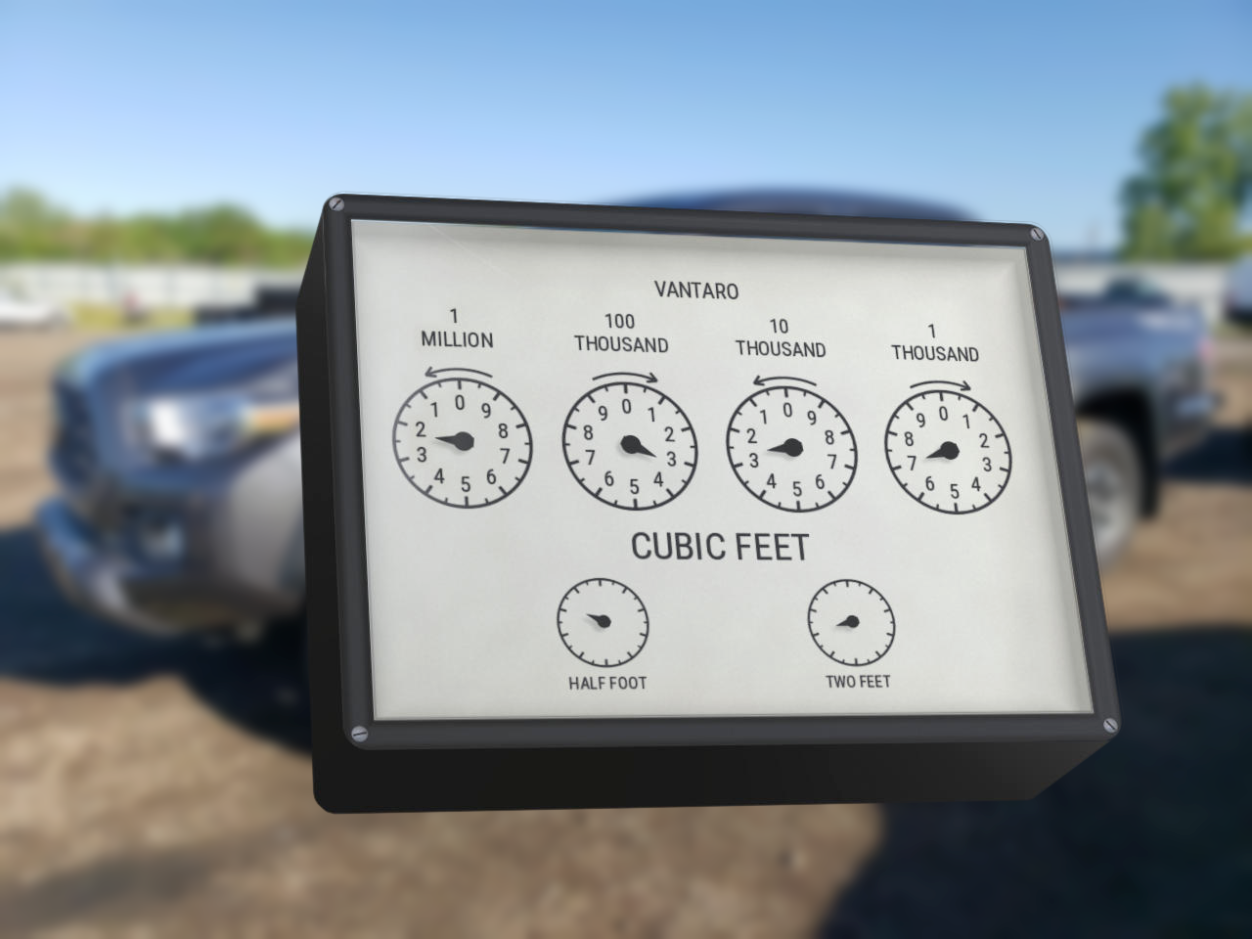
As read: 232700
